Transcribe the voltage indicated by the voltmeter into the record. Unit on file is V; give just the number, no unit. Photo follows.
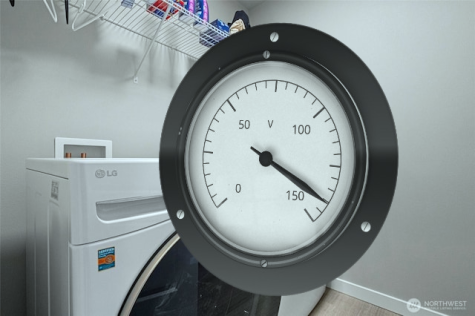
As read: 140
